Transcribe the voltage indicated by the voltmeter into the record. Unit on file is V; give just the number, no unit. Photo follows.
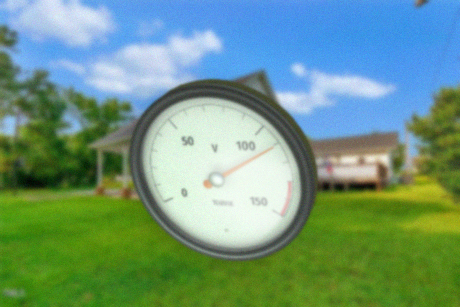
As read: 110
